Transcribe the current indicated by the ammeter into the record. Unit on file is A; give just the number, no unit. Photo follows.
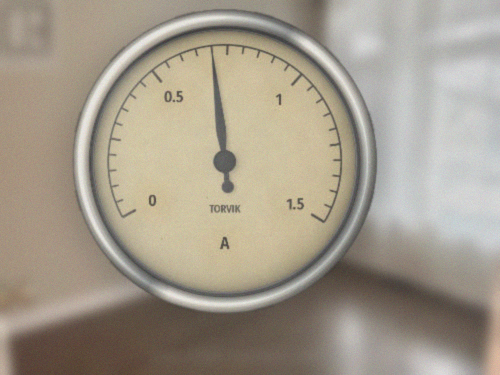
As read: 0.7
